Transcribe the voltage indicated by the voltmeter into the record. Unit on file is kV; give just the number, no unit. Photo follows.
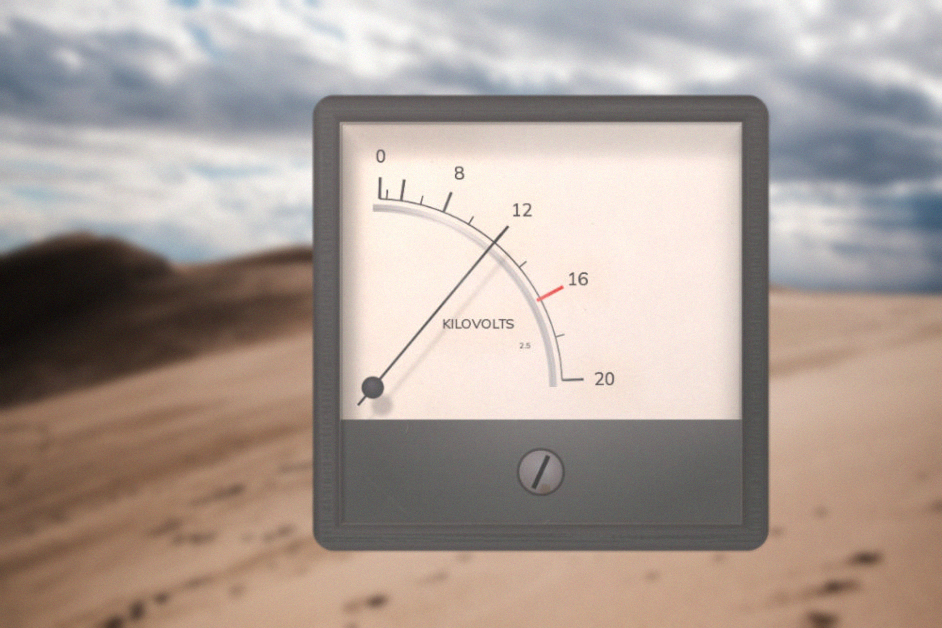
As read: 12
